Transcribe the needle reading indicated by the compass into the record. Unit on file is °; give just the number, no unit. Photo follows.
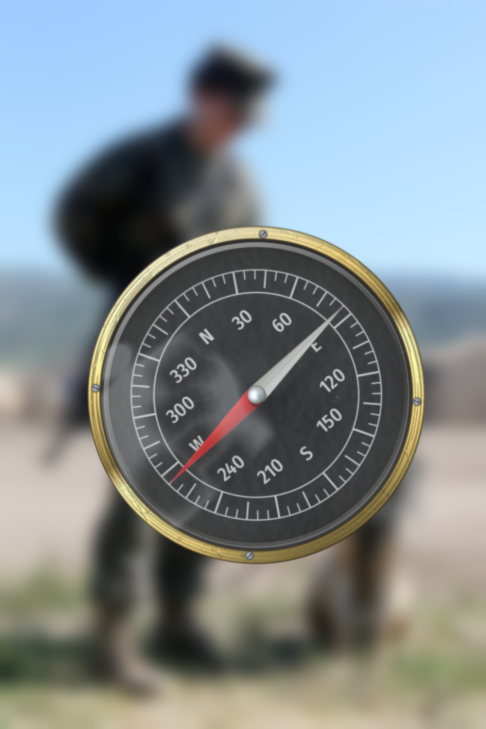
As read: 265
